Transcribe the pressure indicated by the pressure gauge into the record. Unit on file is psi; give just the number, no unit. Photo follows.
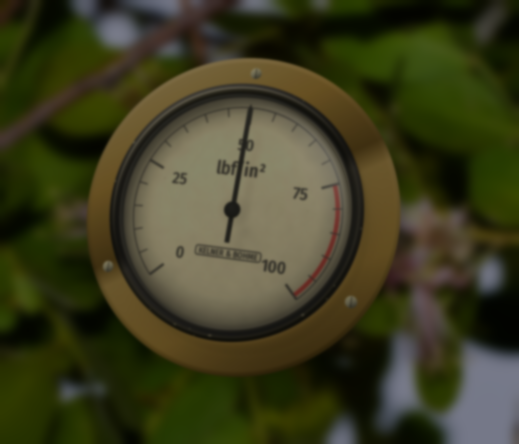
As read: 50
